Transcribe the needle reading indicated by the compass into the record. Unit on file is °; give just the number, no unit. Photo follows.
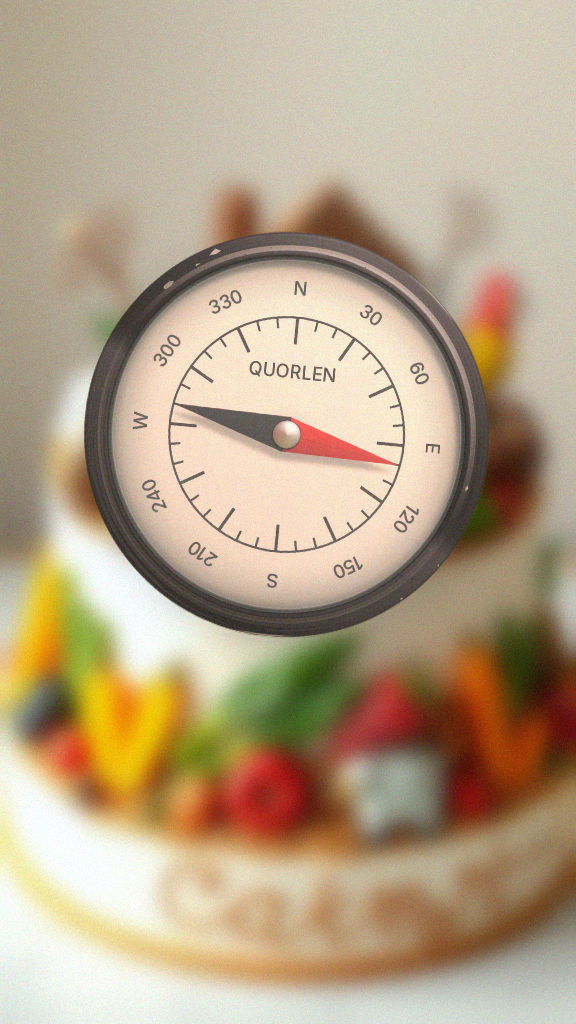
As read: 100
